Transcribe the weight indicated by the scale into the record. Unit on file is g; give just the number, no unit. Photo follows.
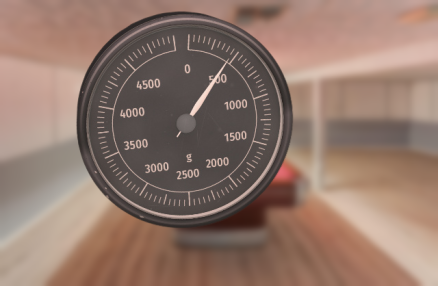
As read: 450
